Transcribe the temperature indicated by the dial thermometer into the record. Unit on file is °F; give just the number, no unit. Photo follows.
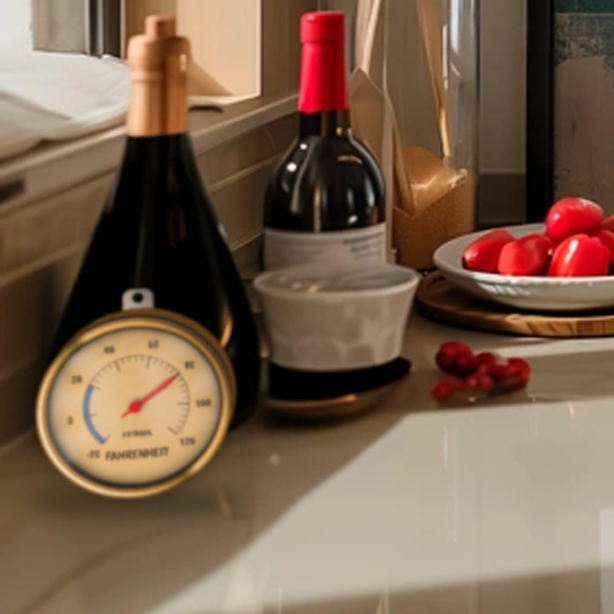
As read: 80
